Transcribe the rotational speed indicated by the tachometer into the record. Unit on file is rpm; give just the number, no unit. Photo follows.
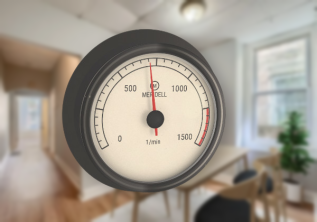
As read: 700
